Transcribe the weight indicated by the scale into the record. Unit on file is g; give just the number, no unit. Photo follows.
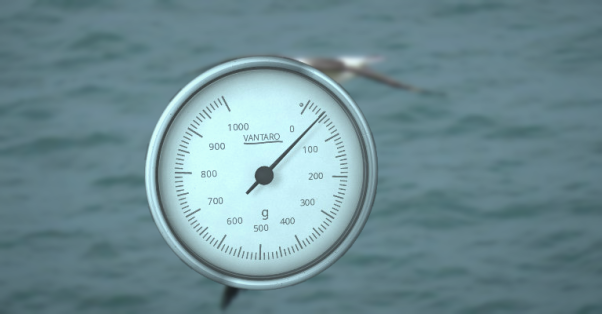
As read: 40
